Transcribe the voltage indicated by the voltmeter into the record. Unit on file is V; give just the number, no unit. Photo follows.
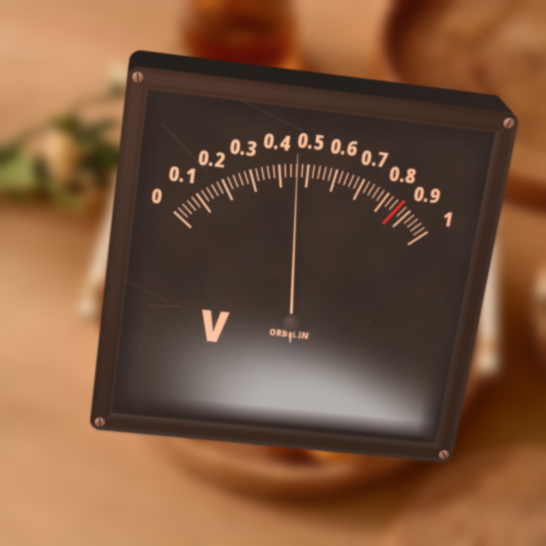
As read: 0.46
